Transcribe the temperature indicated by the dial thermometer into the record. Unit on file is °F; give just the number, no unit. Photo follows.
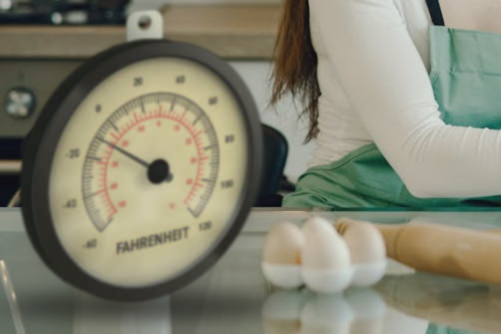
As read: -10
